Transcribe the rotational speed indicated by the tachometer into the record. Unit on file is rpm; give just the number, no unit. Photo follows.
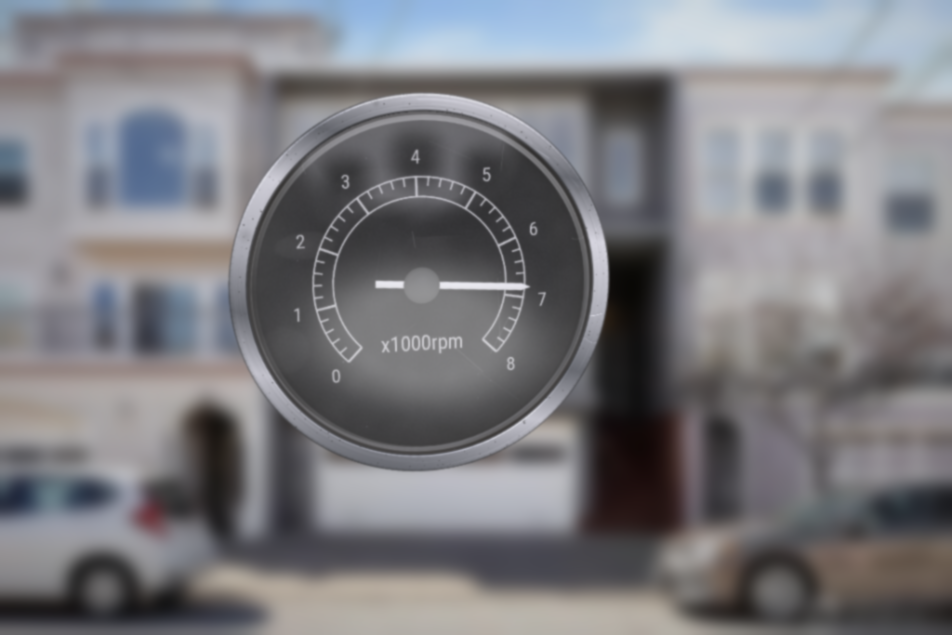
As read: 6800
